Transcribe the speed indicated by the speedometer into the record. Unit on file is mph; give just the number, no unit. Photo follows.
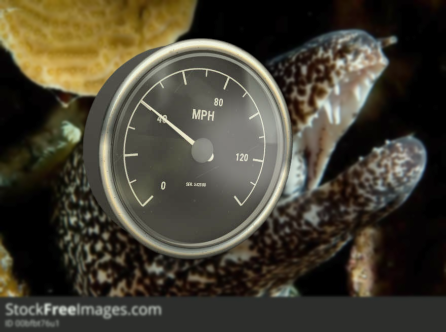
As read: 40
